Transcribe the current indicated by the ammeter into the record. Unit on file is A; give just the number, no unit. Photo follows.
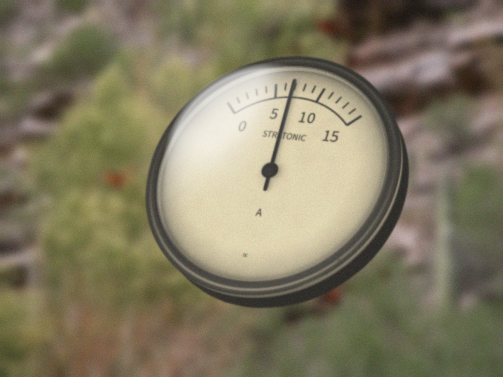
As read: 7
